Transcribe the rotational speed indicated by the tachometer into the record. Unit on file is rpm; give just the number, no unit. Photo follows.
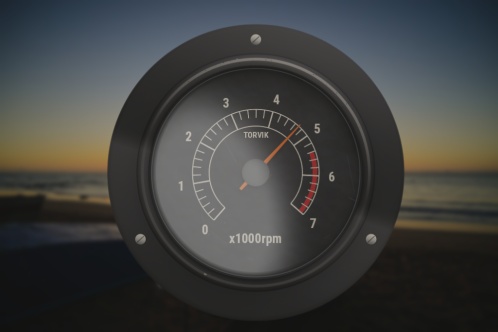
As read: 4700
